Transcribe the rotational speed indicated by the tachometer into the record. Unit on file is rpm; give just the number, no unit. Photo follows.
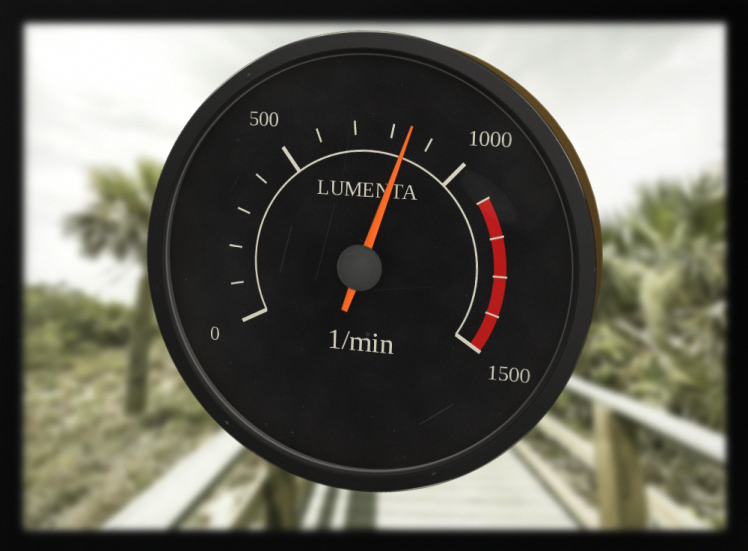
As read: 850
